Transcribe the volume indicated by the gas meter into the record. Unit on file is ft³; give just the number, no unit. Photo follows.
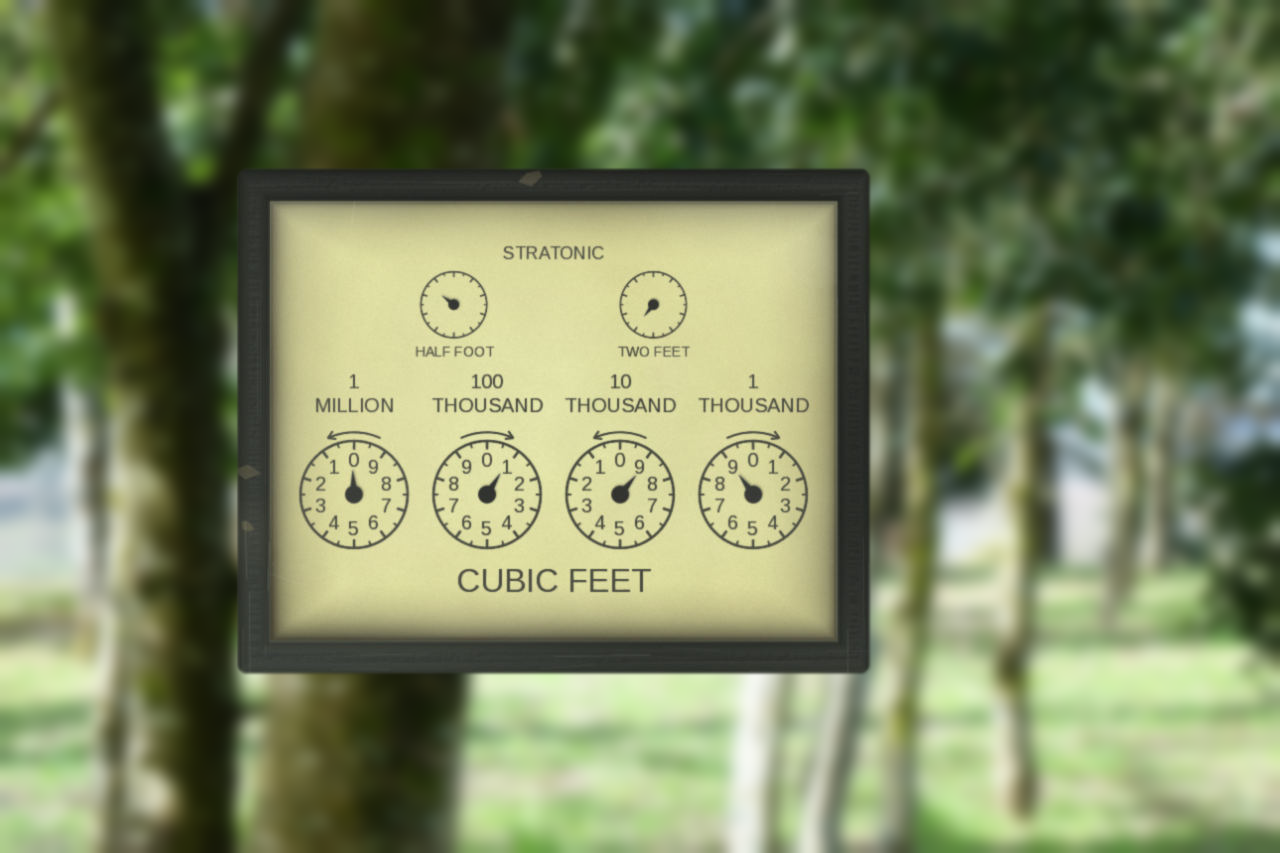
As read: 8900
